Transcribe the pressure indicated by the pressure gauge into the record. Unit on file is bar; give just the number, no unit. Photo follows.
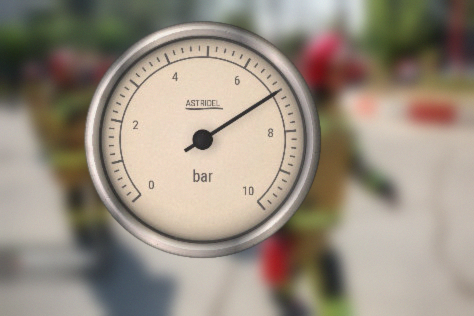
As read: 7
